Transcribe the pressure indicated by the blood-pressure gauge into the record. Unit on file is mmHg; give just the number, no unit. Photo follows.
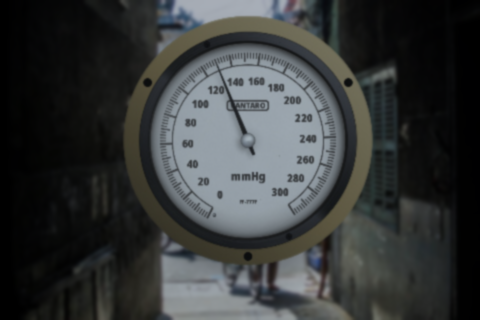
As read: 130
